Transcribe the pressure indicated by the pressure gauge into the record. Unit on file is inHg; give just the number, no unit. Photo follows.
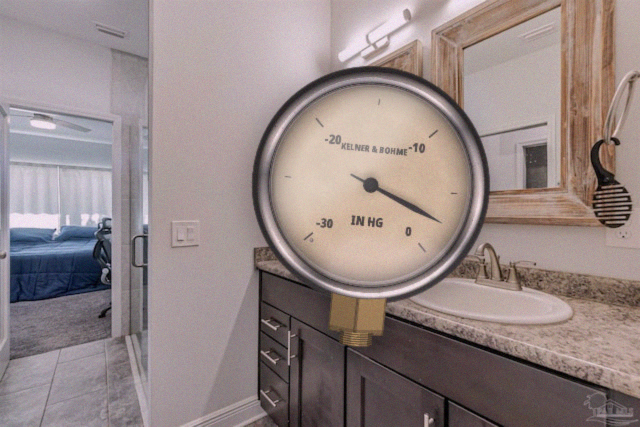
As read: -2.5
